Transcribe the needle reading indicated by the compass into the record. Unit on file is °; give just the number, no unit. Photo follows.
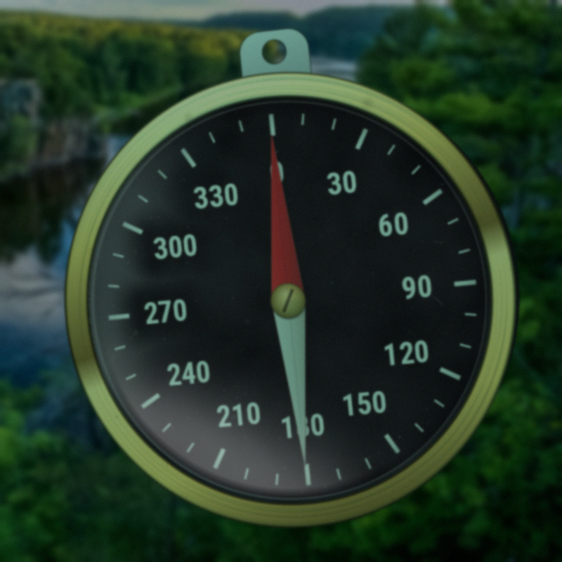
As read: 0
